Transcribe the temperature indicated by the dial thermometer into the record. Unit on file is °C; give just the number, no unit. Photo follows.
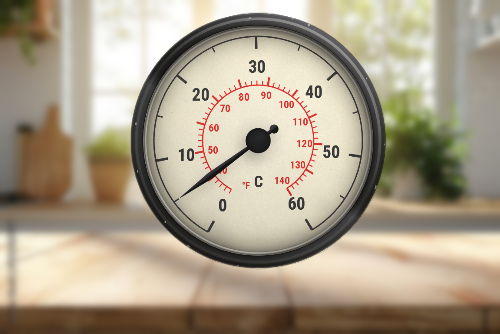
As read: 5
